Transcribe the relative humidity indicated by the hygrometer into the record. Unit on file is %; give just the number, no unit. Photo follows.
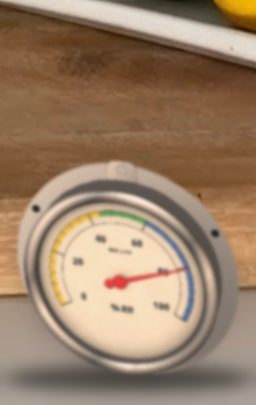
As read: 80
